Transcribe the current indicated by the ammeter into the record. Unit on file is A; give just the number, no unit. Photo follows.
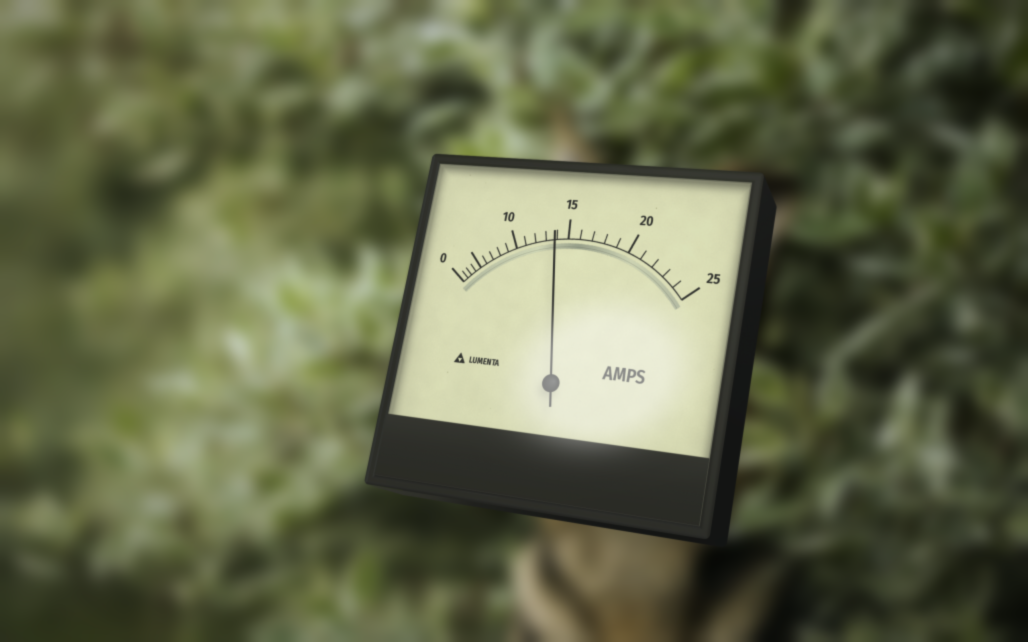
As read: 14
